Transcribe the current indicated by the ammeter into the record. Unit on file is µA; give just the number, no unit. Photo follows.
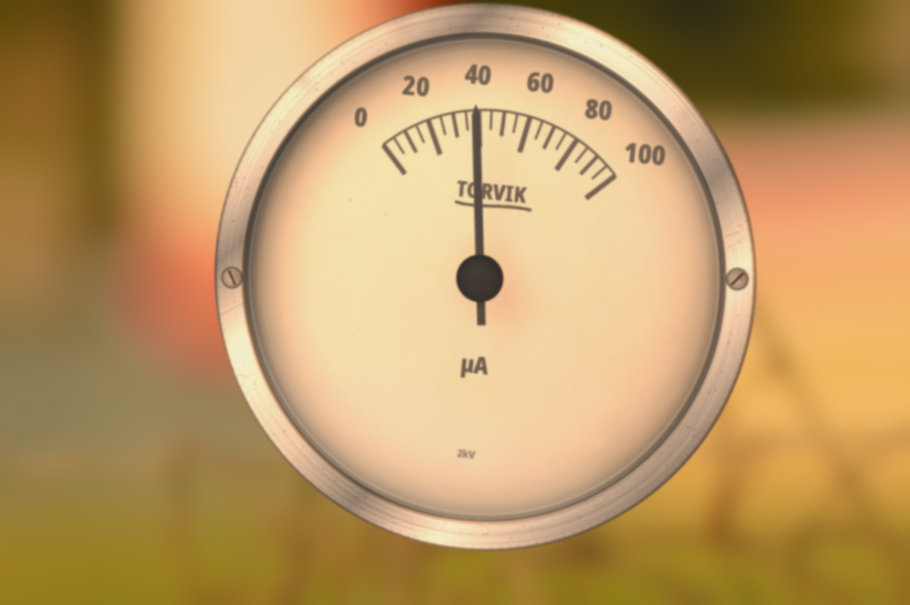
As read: 40
